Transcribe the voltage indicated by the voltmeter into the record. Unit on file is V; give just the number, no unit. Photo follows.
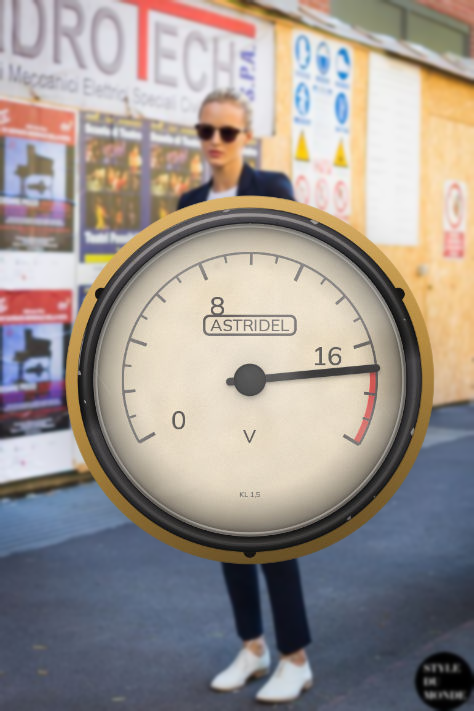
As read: 17
